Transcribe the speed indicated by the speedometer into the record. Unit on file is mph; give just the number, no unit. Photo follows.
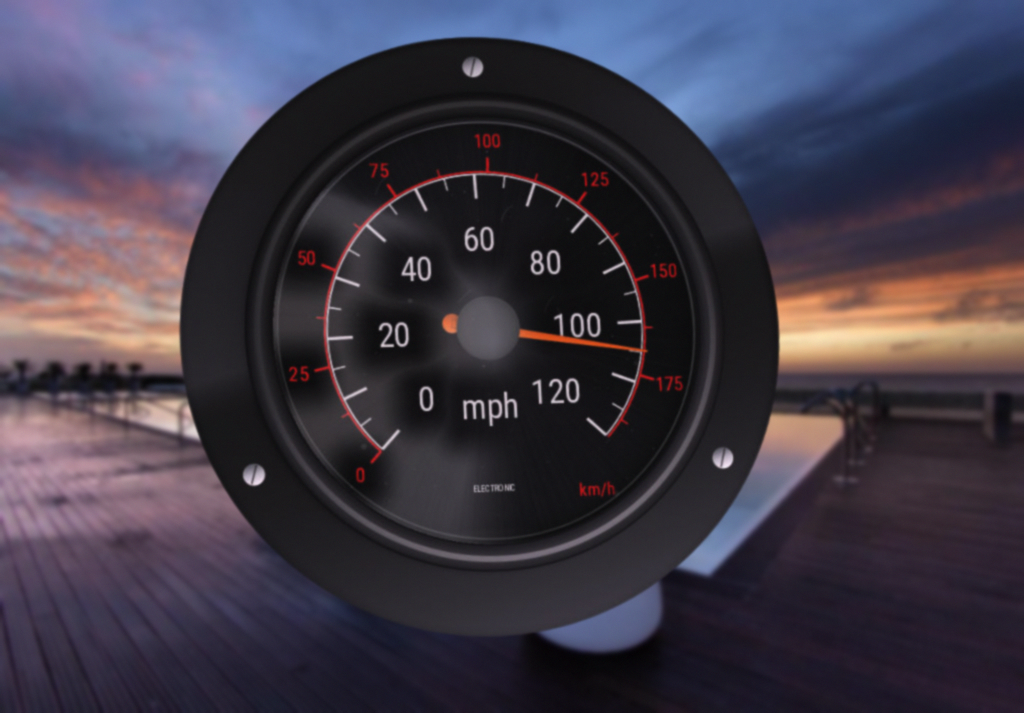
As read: 105
